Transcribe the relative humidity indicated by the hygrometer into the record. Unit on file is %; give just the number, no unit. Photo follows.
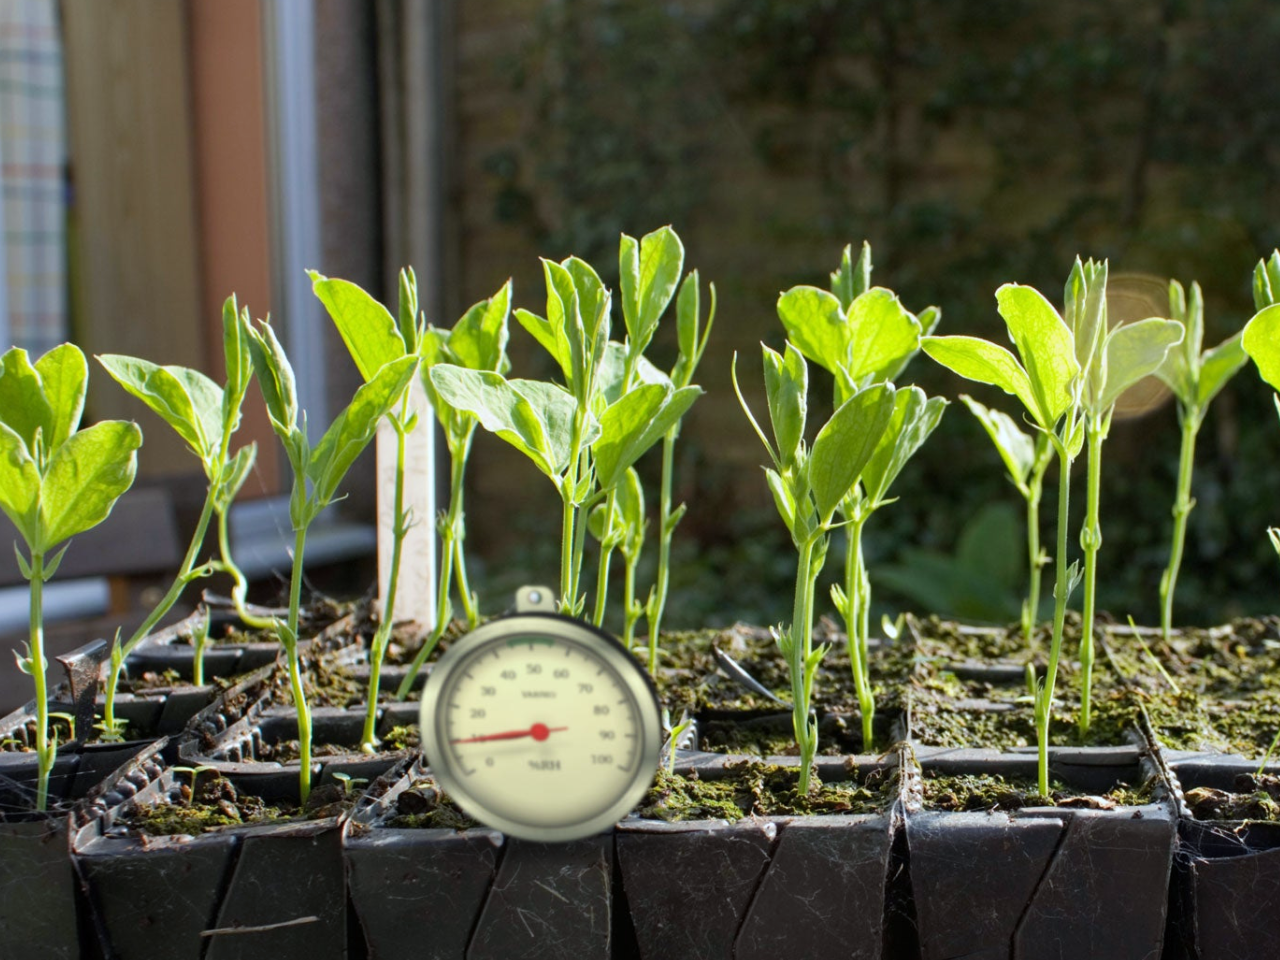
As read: 10
